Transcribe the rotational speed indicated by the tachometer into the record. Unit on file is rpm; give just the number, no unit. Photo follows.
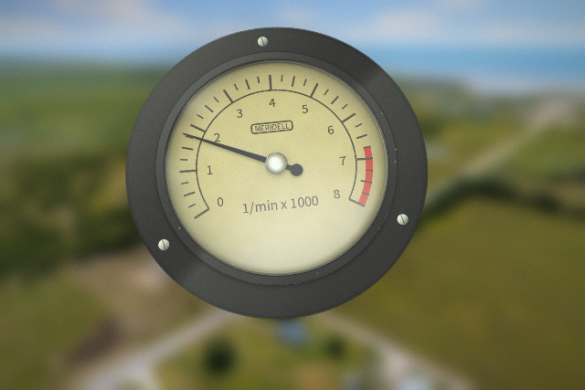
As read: 1750
